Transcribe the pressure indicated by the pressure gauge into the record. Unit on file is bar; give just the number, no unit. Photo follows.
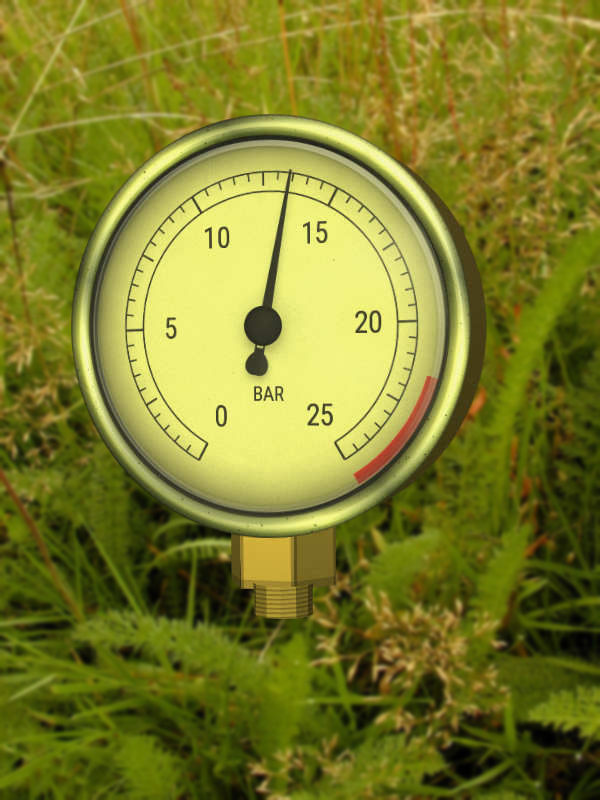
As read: 13.5
